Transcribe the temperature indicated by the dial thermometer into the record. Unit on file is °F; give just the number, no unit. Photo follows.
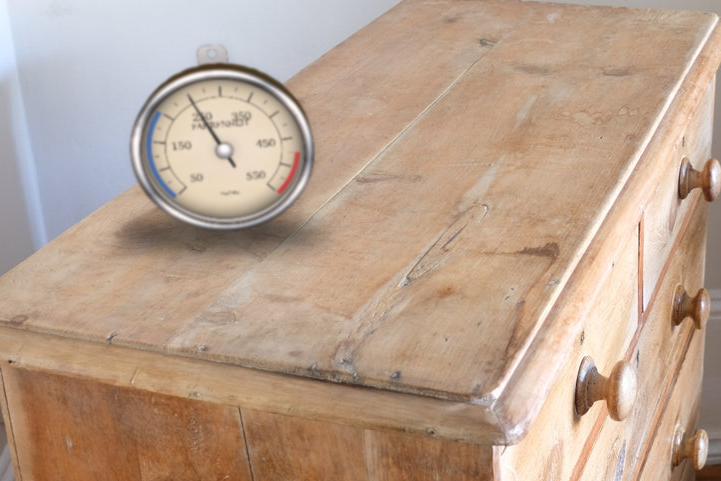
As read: 250
